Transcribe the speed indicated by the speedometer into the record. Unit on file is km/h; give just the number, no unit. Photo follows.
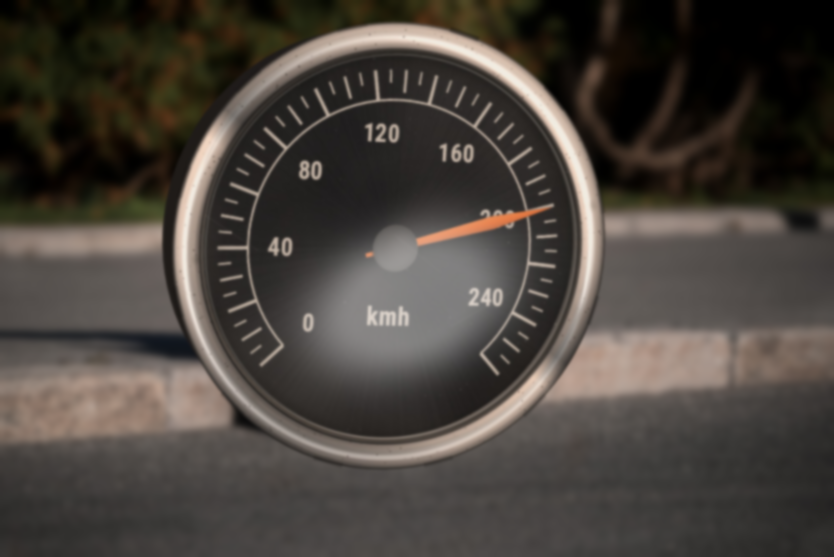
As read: 200
